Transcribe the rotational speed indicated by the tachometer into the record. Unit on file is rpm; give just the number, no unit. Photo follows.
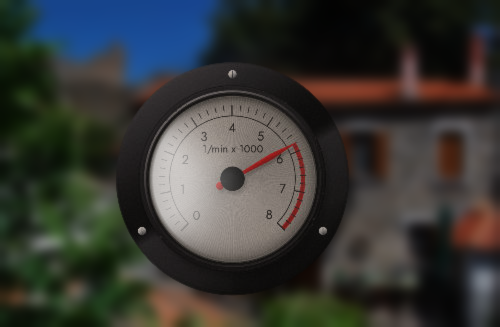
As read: 5800
